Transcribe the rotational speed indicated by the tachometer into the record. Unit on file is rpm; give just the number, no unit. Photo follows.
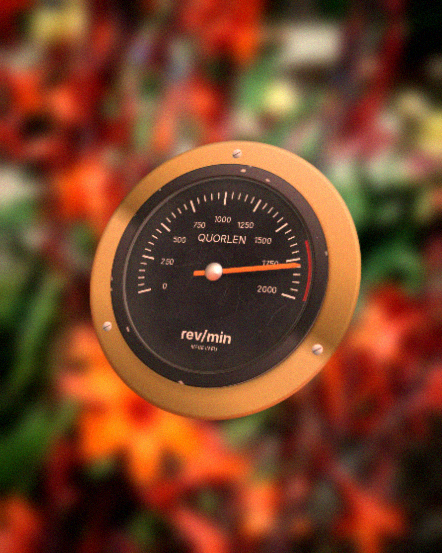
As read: 1800
